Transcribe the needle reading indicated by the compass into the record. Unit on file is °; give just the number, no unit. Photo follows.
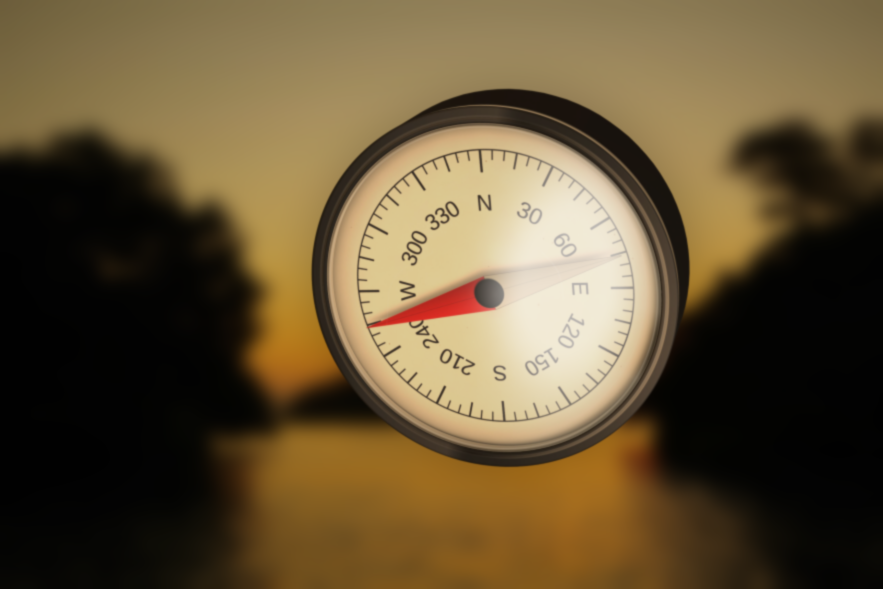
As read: 255
